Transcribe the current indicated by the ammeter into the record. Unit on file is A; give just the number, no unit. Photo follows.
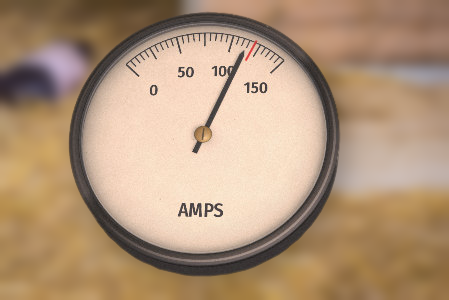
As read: 115
